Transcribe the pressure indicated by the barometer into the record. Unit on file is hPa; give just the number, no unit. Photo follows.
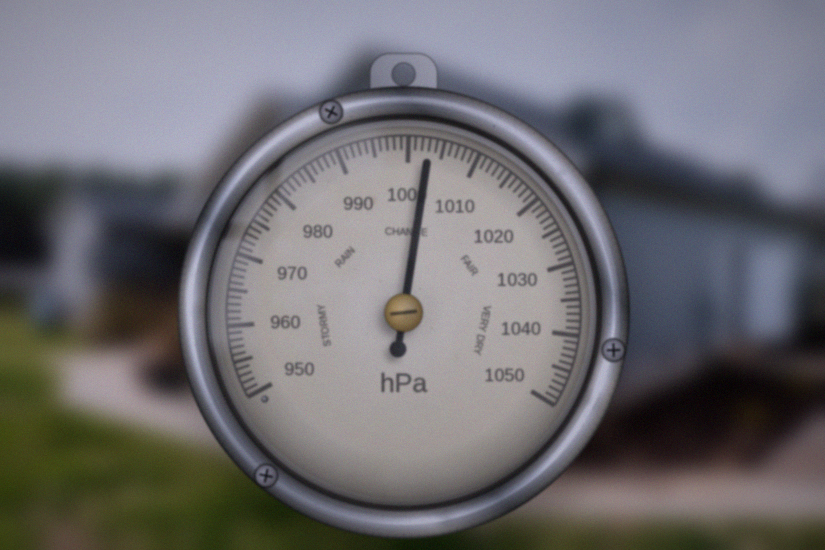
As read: 1003
